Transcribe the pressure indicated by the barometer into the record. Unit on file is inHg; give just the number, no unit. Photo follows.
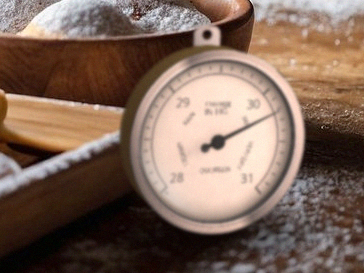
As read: 30.2
